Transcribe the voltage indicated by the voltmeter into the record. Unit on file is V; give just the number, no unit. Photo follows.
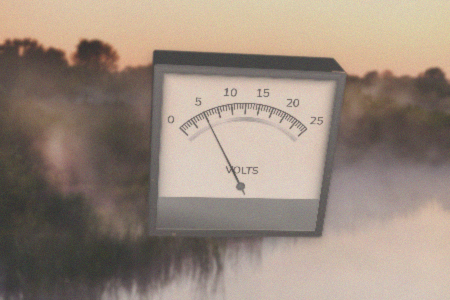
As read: 5
